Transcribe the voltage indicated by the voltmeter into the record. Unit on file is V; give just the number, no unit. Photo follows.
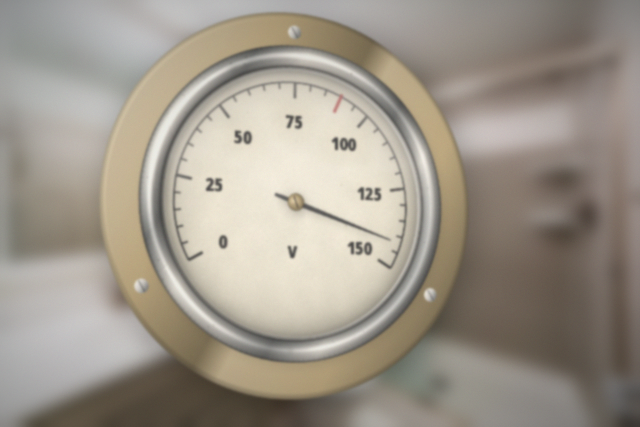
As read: 142.5
